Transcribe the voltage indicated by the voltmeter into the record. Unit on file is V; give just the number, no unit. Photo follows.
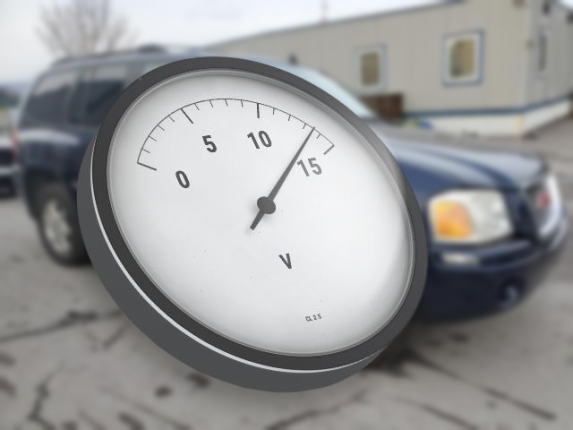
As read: 13.5
